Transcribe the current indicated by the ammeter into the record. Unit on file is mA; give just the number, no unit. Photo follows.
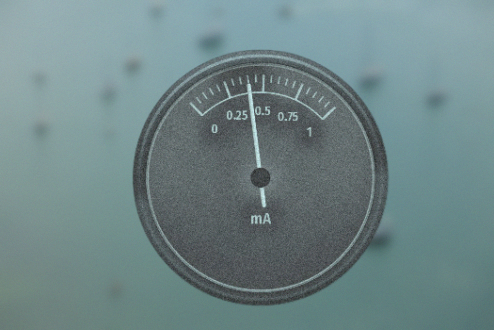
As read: 0.4
